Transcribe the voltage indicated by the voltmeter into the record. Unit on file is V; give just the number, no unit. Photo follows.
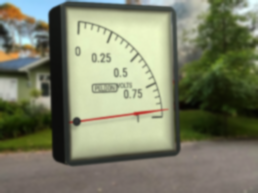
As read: 0.95
